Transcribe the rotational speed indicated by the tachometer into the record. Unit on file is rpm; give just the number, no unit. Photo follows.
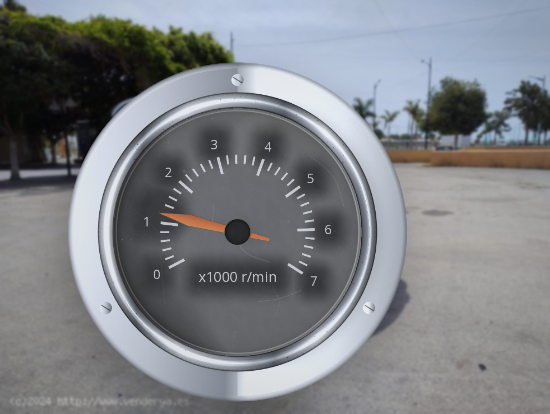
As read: 1200
